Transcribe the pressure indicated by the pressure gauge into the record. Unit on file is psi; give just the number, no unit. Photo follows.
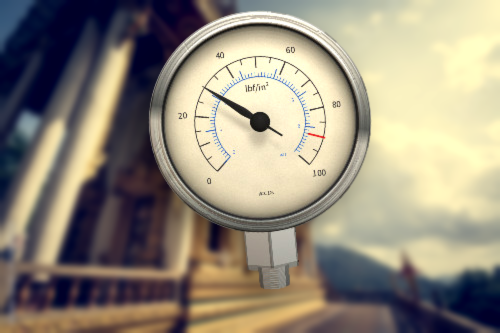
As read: 30
